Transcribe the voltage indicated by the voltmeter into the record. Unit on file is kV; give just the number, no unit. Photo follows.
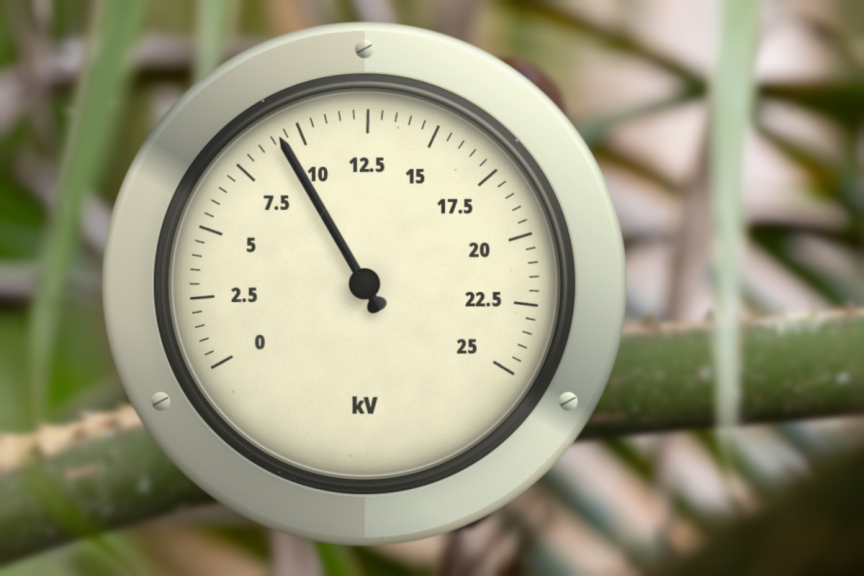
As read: 9.25
